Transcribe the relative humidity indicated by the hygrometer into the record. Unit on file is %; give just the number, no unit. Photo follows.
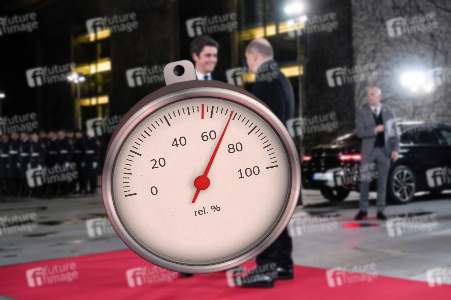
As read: 68
